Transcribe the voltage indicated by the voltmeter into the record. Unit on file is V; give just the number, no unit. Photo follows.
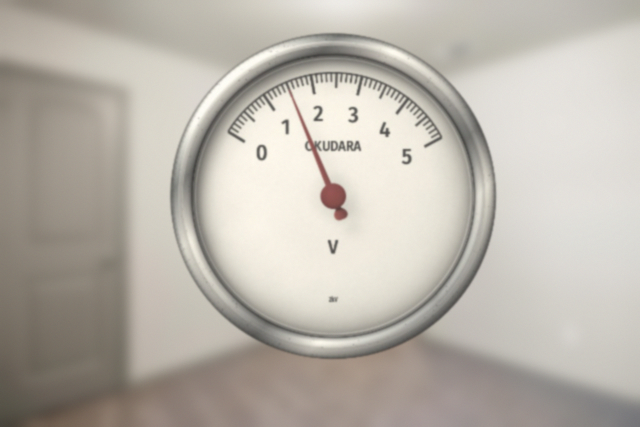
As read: 1.5
